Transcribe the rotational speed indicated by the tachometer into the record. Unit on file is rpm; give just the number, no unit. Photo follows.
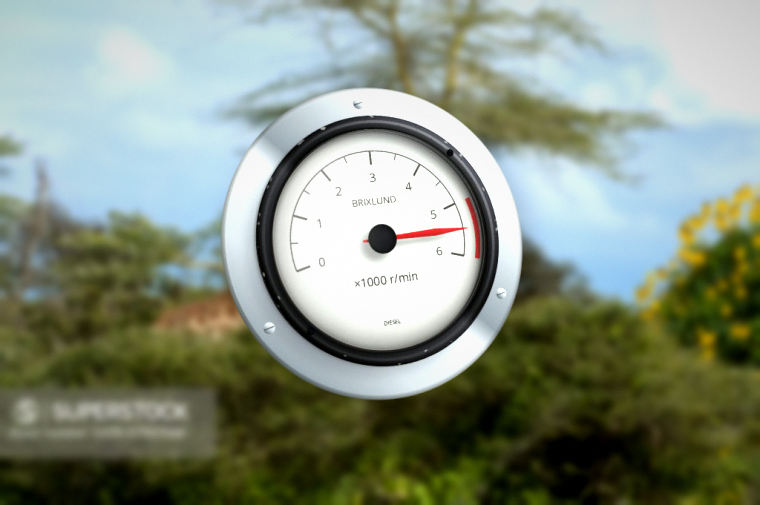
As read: 5500
